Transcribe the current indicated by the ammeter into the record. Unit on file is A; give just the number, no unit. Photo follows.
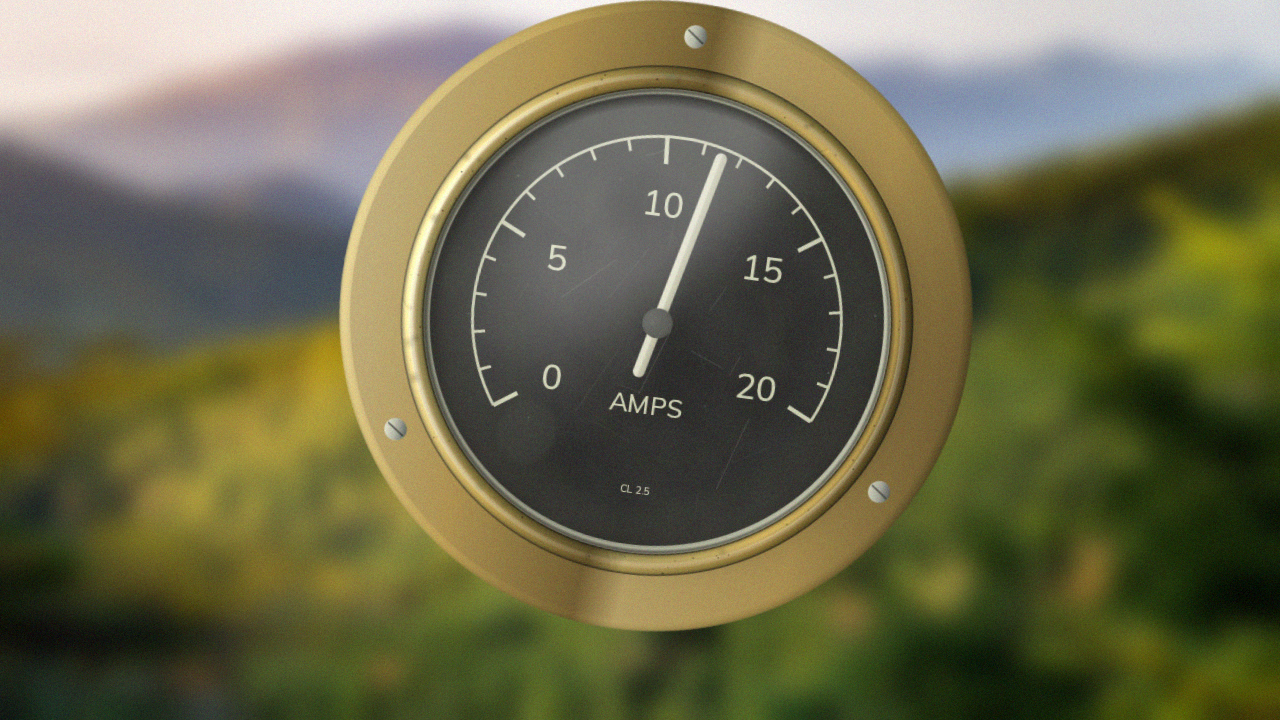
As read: 11.5
